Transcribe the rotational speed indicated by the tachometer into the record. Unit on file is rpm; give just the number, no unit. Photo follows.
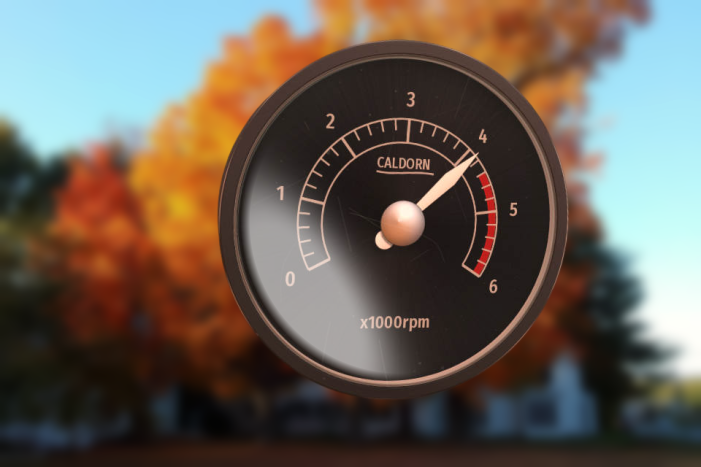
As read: 4100
